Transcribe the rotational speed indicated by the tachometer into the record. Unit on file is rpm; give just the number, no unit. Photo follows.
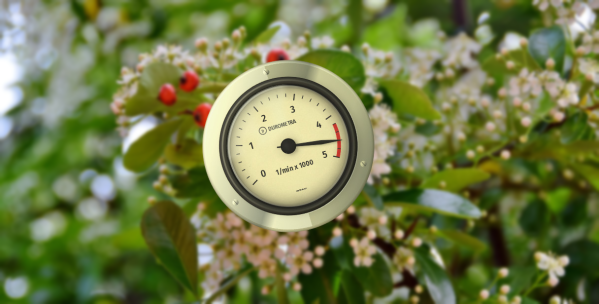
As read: 4600
